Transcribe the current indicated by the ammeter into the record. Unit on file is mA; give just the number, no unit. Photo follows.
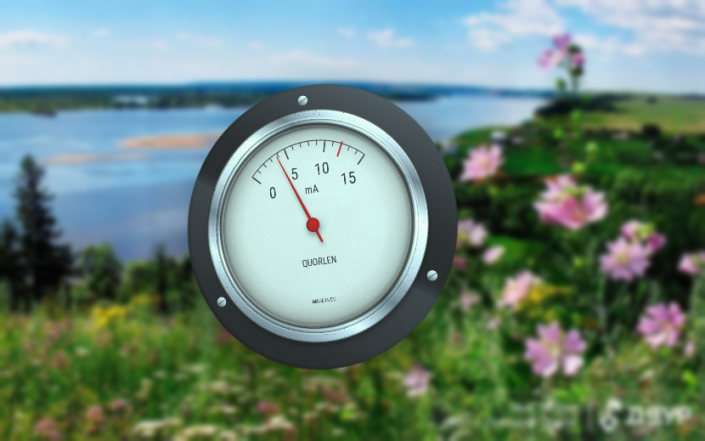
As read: 4
